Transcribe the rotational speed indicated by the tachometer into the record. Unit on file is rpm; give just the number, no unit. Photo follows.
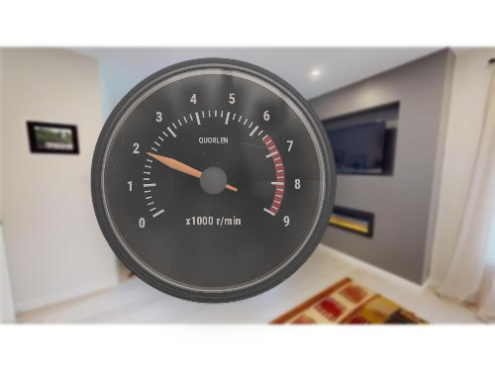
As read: 2000
